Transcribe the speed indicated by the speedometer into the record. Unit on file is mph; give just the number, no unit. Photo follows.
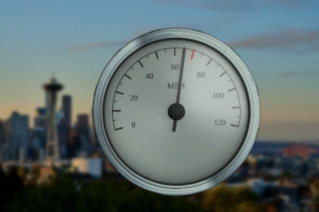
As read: 65
